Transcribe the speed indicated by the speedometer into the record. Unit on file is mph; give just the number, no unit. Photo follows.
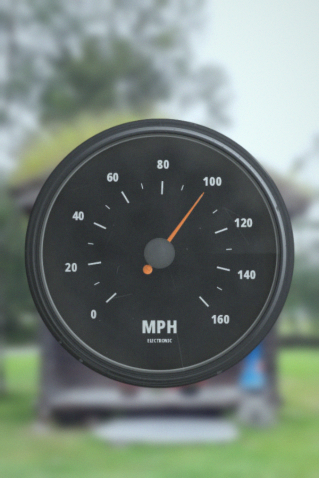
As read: 100
